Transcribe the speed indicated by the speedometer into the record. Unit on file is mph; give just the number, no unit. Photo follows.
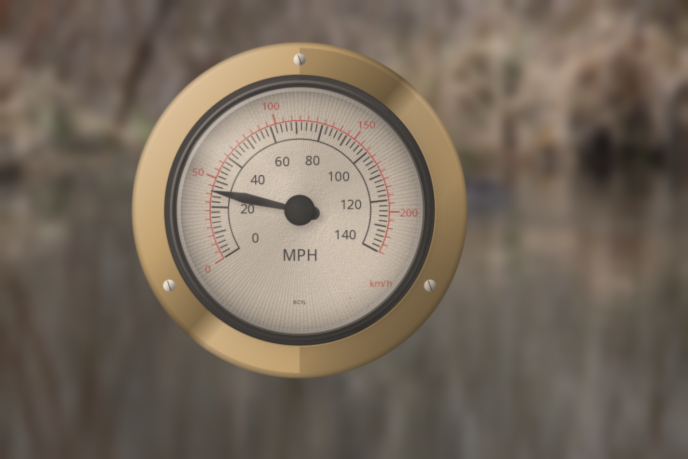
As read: 26
